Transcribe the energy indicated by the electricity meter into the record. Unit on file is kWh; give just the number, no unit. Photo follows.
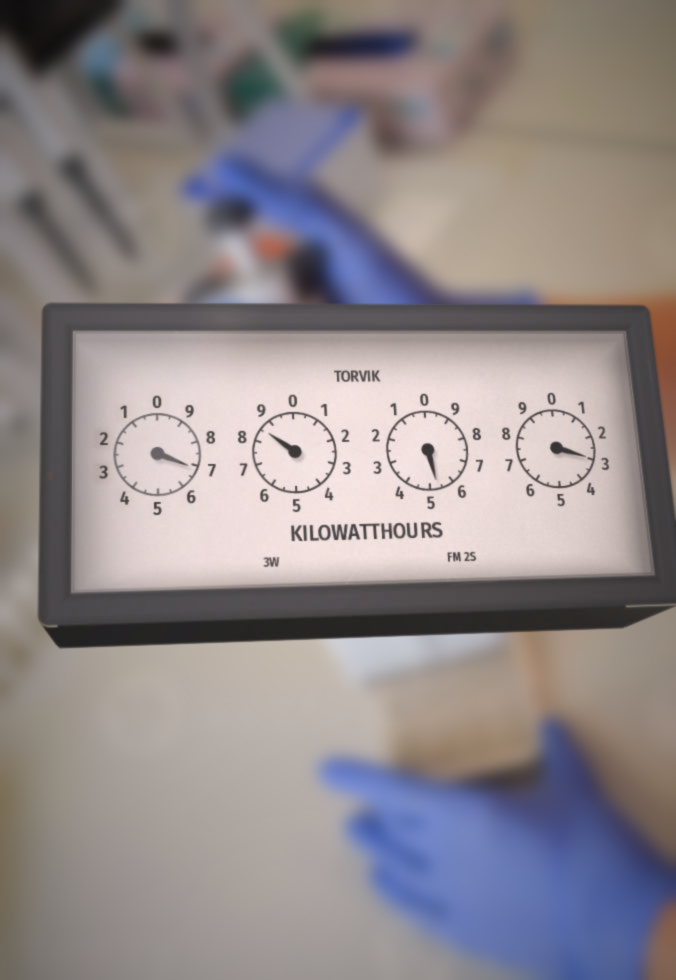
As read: 6853
